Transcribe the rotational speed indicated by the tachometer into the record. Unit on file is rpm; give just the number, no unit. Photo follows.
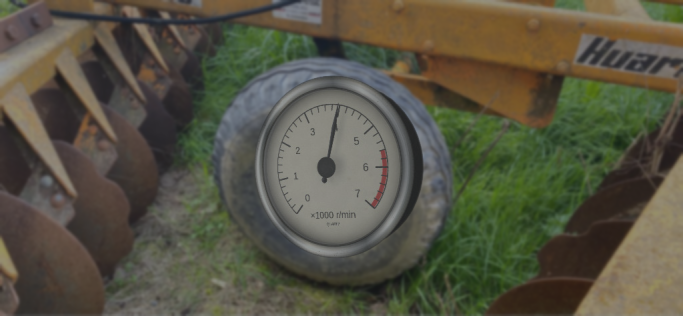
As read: 4000
